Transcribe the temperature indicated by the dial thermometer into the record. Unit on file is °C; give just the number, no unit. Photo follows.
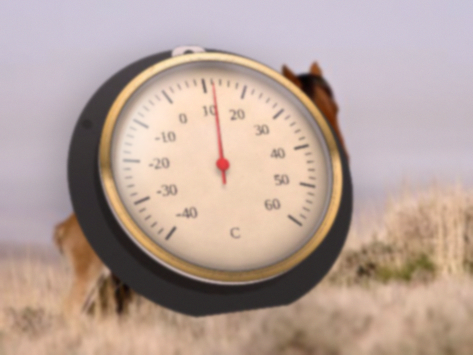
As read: 12
